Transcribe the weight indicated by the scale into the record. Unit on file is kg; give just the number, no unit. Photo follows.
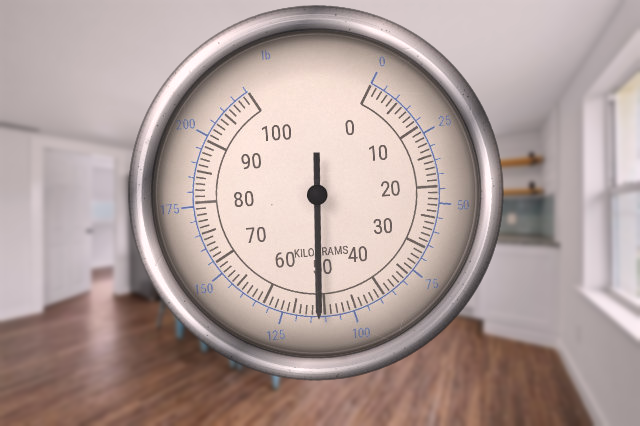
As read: 51
